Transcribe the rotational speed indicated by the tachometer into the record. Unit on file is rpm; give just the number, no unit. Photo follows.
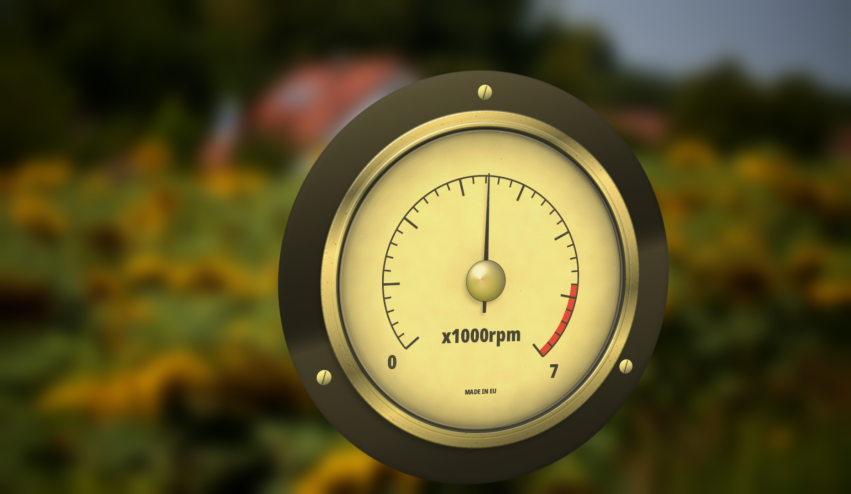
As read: 3400
